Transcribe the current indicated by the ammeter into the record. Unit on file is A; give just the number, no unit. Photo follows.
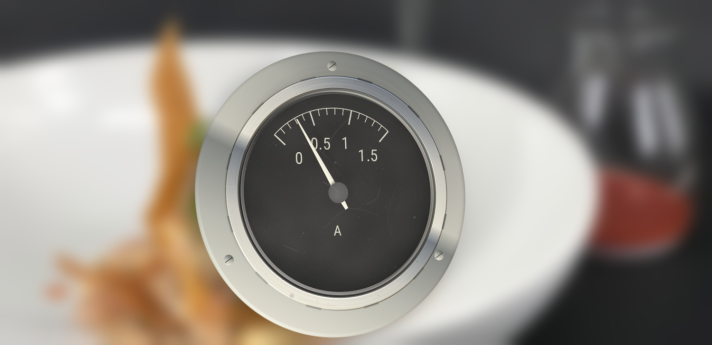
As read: 0.3
